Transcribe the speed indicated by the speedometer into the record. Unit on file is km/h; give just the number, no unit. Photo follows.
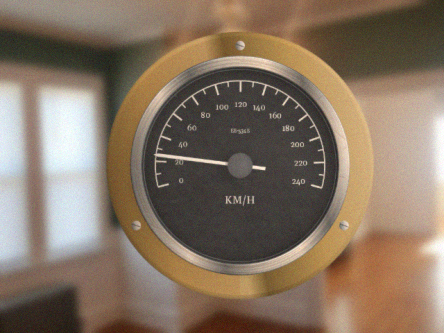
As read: 25
